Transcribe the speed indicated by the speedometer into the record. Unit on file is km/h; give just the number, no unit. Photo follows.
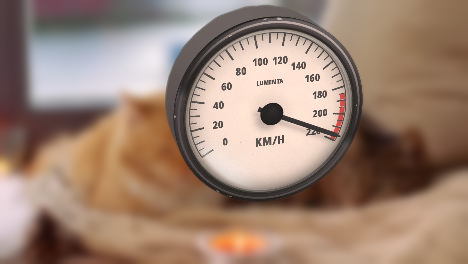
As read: 215
